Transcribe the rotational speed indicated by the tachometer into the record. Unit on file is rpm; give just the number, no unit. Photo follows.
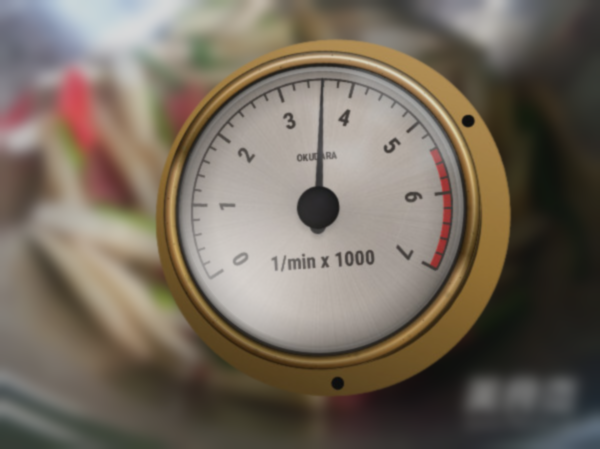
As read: 3600
